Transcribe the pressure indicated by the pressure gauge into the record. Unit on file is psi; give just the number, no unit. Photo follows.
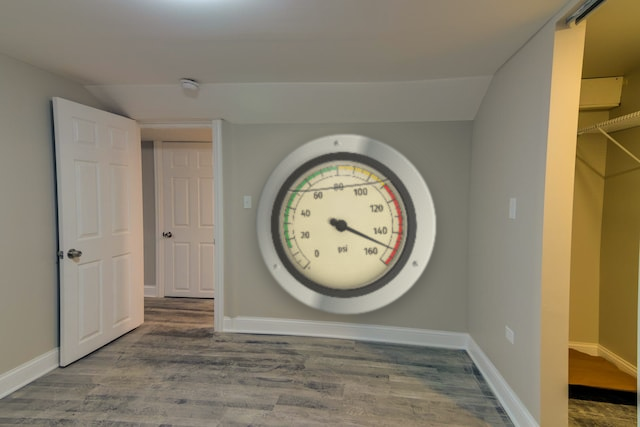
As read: 150
